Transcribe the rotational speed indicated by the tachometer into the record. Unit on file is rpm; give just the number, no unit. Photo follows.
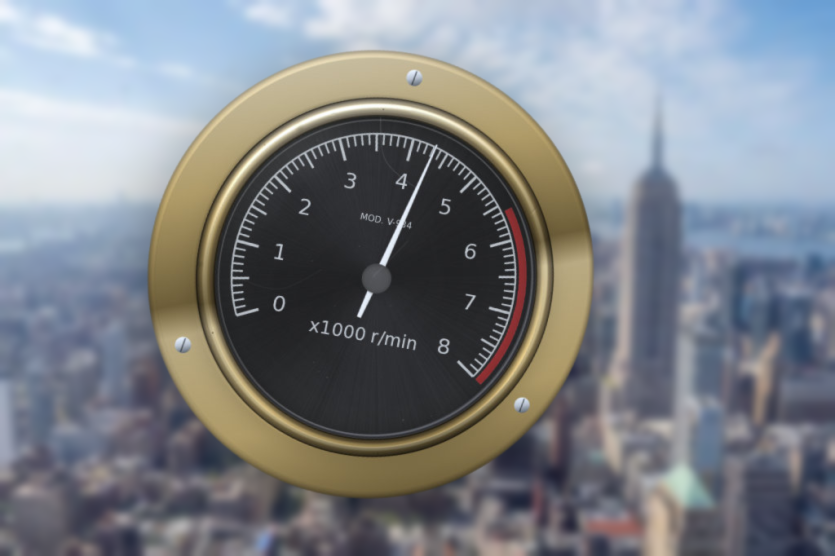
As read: 4300
